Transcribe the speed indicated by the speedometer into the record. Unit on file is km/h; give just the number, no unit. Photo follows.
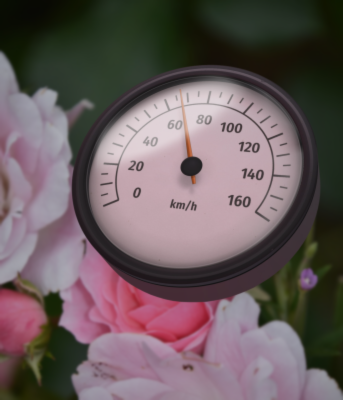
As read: 67.5
